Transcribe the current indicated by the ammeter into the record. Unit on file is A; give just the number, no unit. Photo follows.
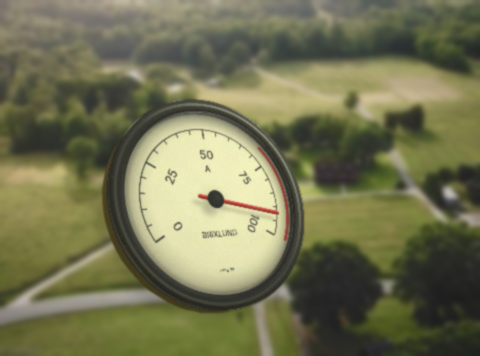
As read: 92.5
